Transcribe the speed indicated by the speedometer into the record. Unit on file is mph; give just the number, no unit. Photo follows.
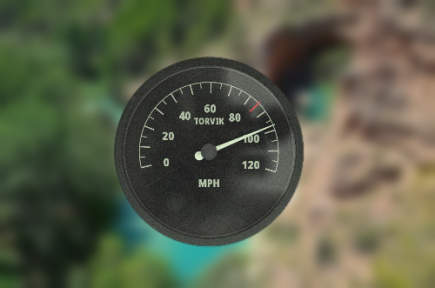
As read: 97.5
